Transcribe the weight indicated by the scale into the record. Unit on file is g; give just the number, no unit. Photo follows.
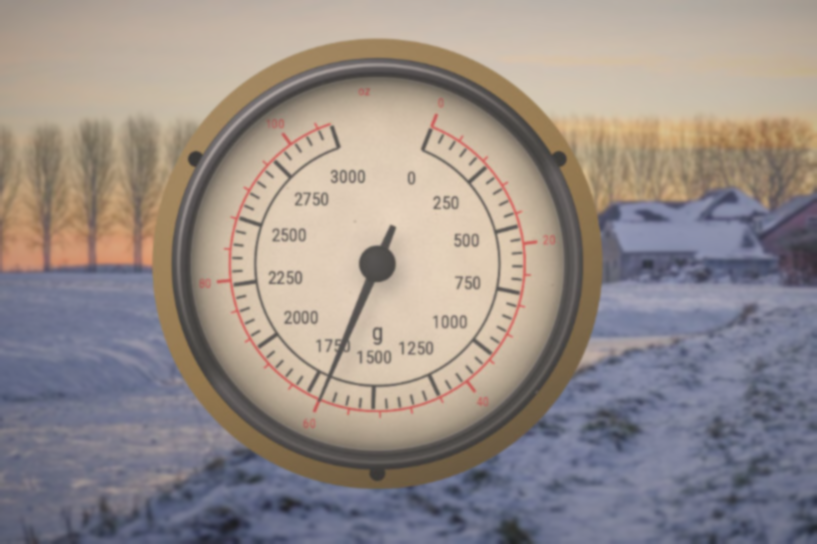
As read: 1700
